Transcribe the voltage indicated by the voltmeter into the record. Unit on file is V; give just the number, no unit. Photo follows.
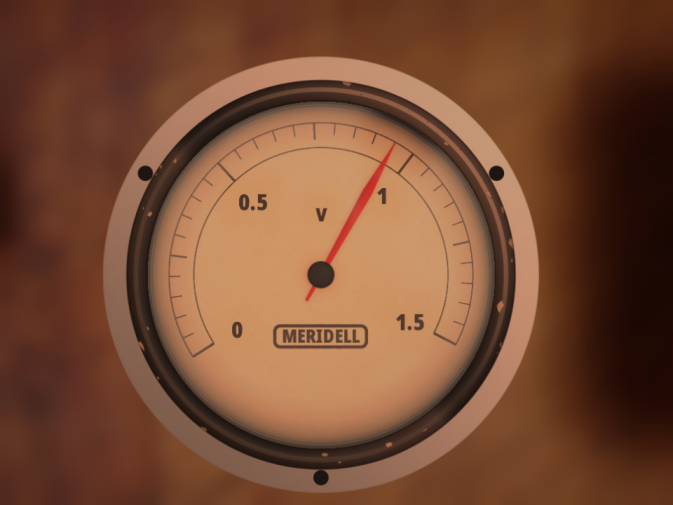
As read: 0.95
